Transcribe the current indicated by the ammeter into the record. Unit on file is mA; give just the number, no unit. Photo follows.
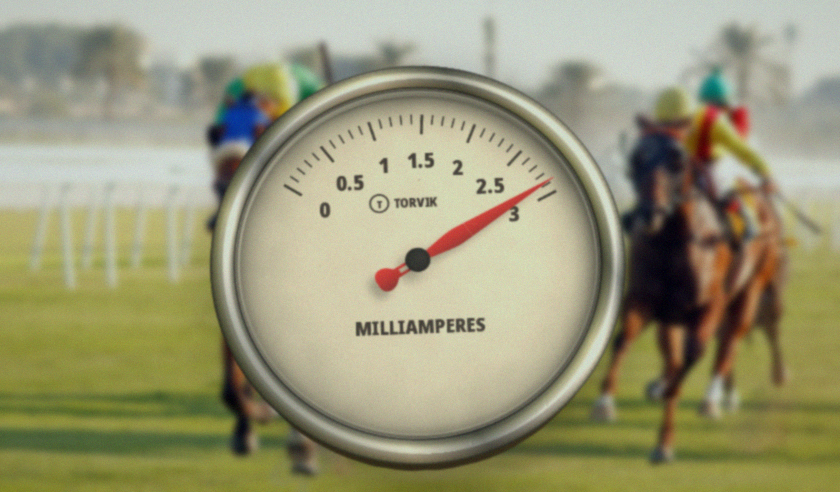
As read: 2.9
